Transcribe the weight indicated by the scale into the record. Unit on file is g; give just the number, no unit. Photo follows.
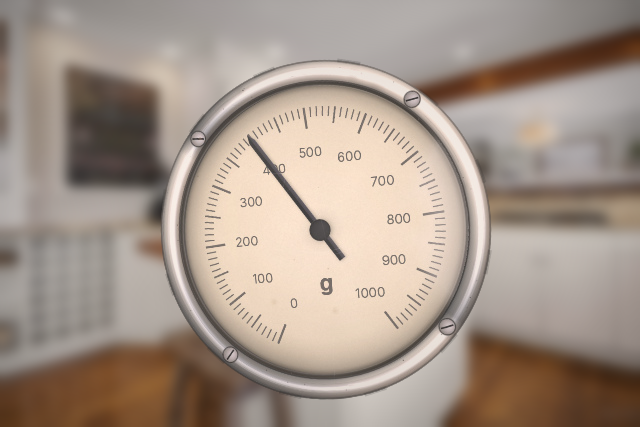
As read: 400
